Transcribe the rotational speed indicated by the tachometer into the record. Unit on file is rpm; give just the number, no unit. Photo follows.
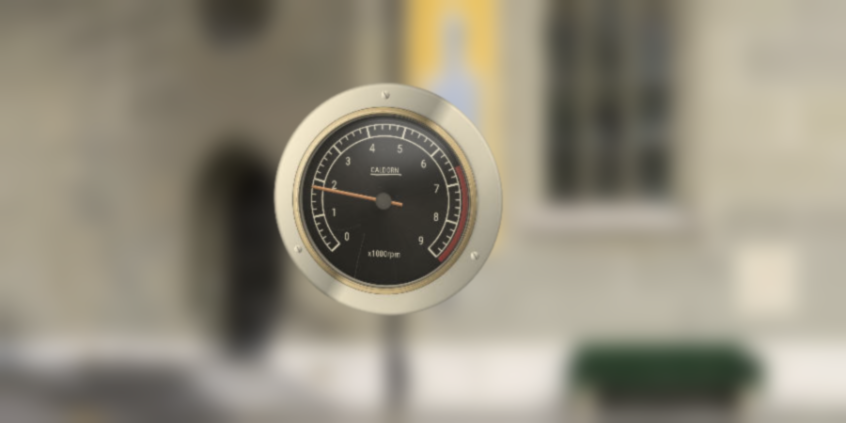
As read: 1800
